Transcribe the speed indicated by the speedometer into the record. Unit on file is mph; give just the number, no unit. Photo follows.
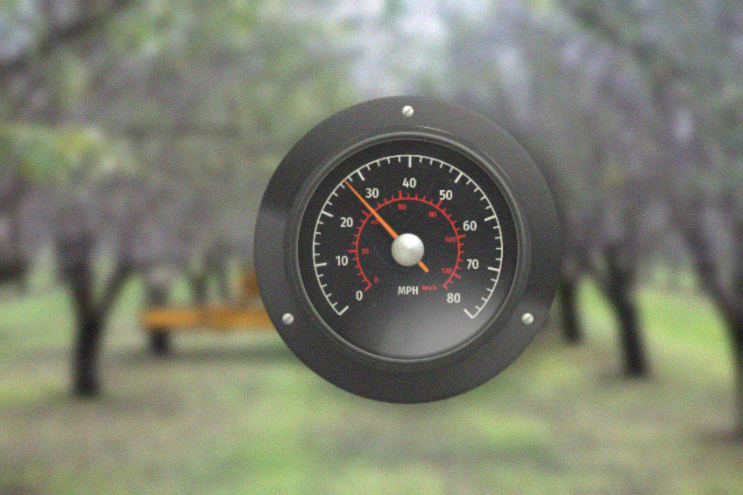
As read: 27
